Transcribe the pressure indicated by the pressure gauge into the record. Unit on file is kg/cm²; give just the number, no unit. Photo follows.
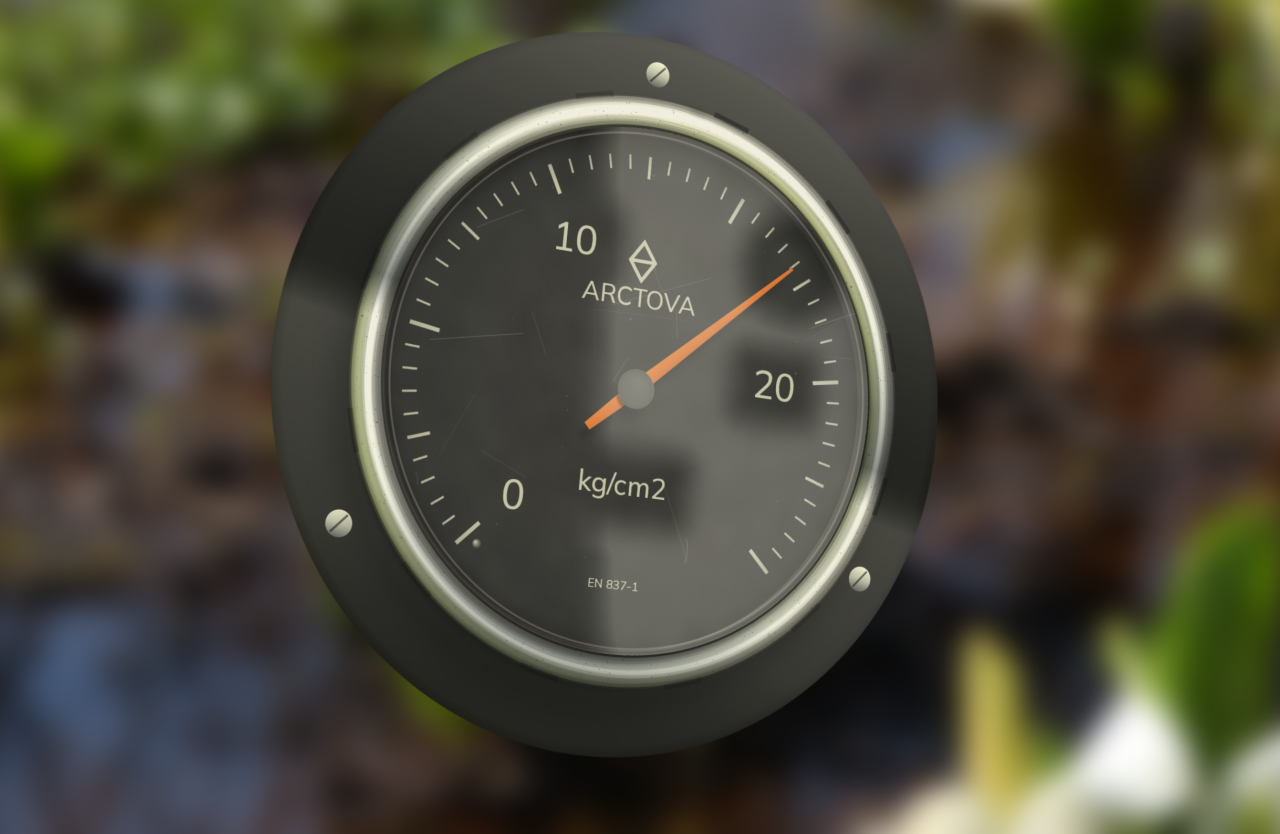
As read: 17
